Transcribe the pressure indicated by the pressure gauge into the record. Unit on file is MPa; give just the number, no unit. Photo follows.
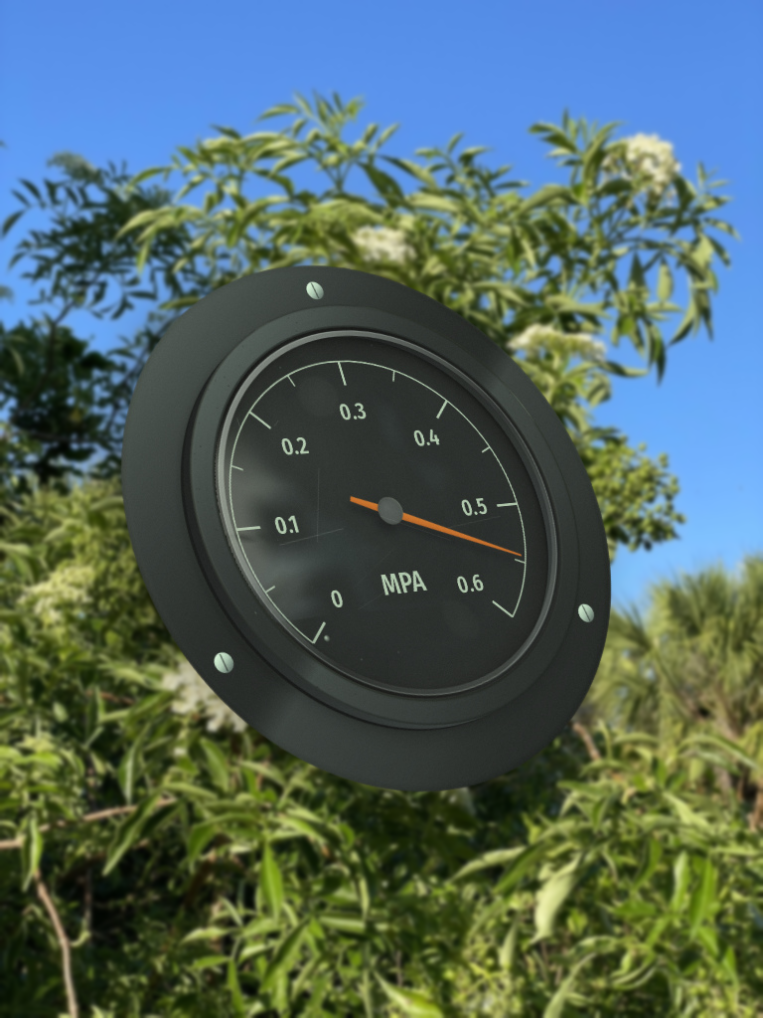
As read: 0.55
